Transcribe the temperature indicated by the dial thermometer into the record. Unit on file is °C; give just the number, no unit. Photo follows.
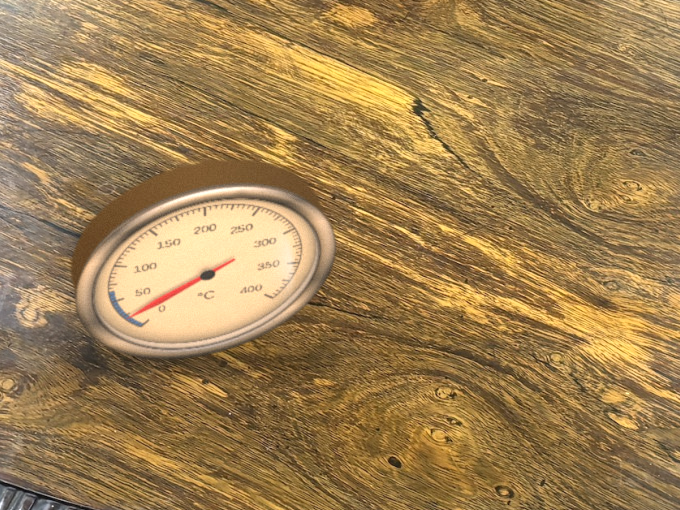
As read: 25
